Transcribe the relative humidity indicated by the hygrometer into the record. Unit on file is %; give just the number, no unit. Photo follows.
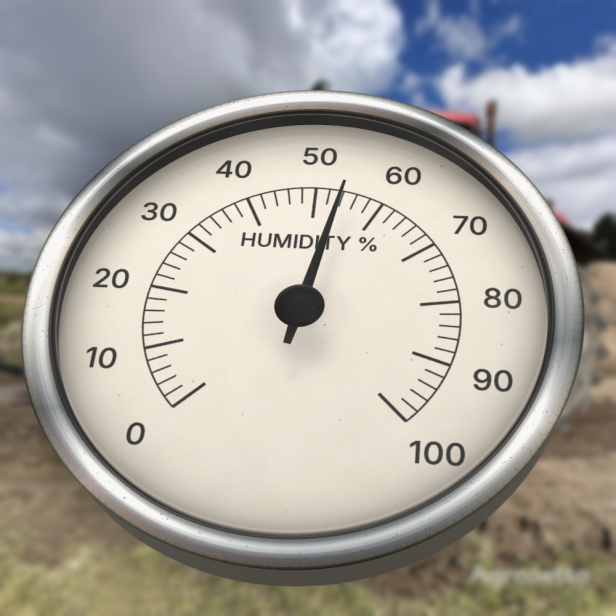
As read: 54
